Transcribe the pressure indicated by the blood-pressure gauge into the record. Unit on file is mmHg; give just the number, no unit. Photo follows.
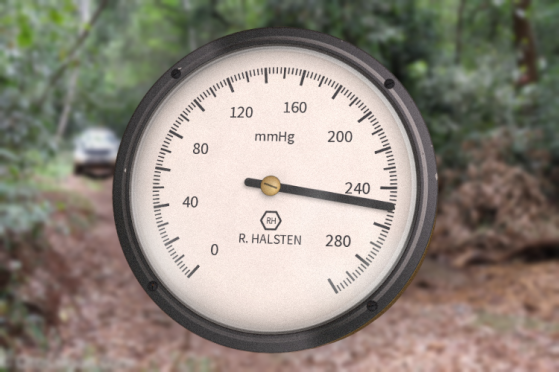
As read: 250
